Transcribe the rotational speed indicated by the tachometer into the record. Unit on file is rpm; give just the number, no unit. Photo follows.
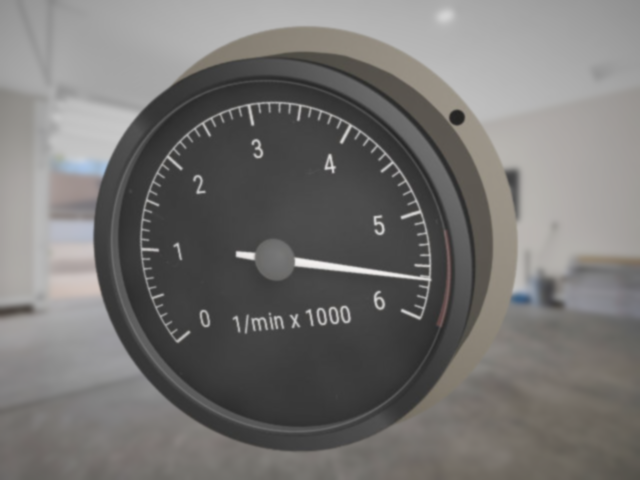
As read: 5600
